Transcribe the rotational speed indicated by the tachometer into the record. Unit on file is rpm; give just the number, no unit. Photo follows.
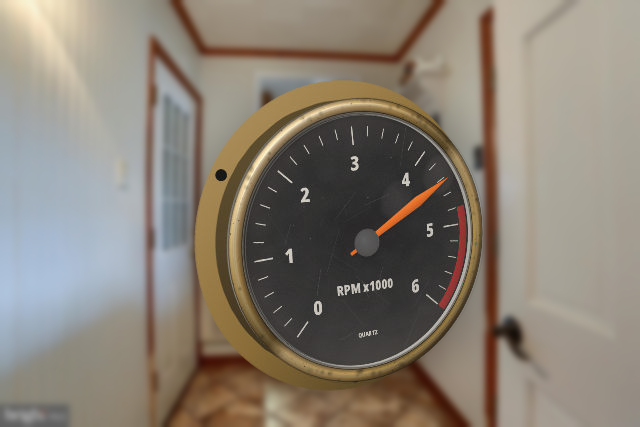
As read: 4400
